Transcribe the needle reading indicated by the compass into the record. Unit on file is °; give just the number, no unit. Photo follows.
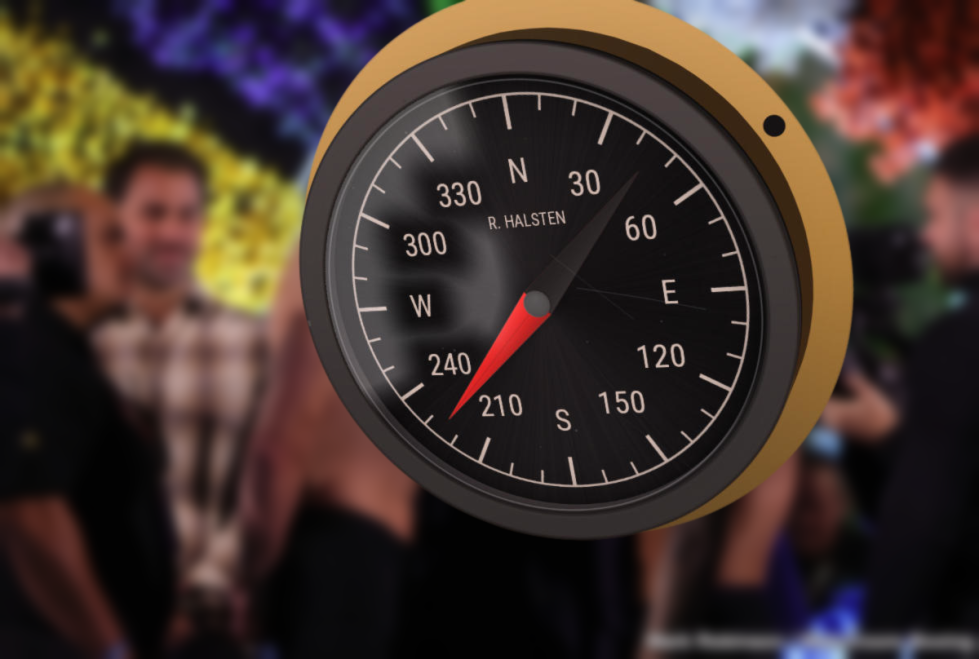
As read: 225
